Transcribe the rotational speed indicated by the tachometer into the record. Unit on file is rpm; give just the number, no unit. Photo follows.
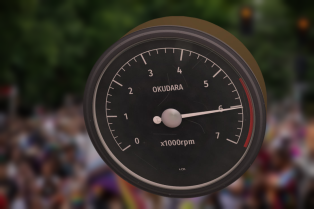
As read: 6000
